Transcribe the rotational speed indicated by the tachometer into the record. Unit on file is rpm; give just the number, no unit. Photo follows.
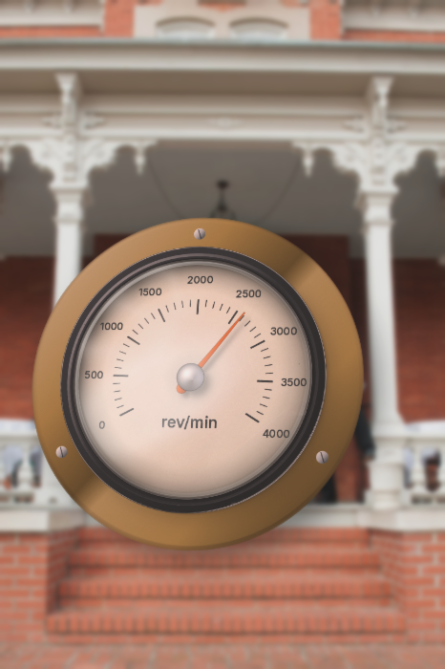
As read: 2600
